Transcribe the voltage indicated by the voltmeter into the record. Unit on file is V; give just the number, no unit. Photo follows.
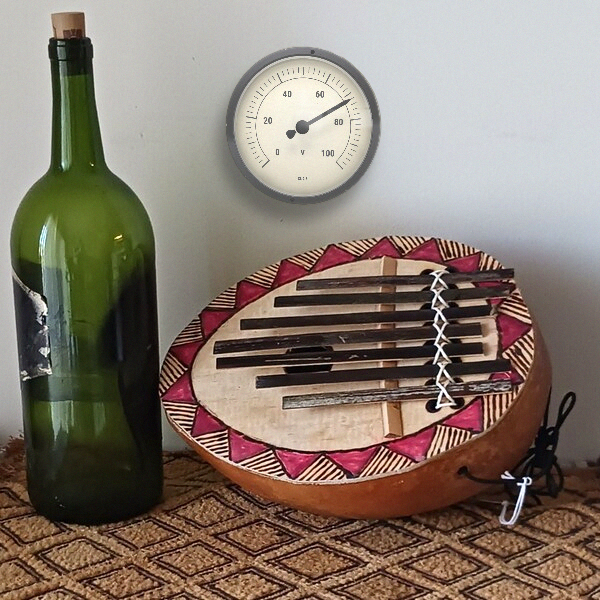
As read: 72
